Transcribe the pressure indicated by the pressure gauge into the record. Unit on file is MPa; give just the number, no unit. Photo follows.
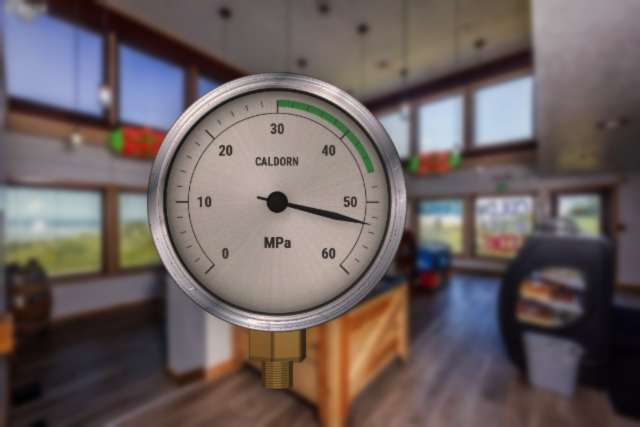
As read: 53
